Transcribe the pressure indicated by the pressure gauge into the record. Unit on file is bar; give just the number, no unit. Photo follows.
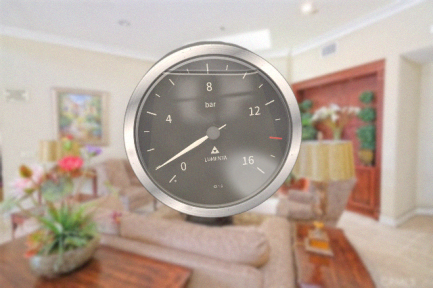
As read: 1
